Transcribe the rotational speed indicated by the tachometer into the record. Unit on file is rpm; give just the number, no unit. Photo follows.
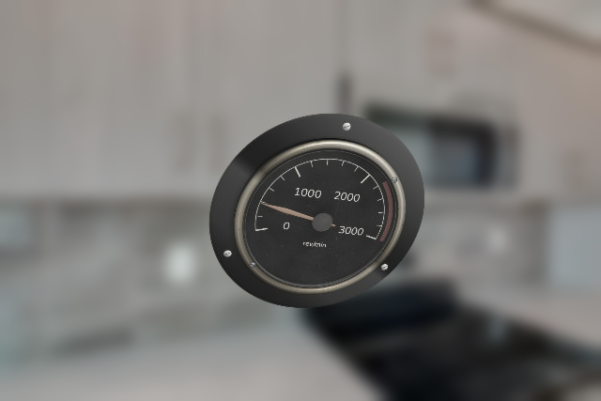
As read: 400
